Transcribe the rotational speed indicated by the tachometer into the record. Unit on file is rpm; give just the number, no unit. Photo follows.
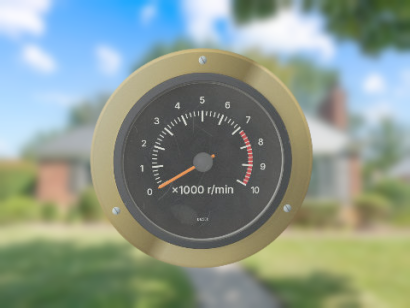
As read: 0
